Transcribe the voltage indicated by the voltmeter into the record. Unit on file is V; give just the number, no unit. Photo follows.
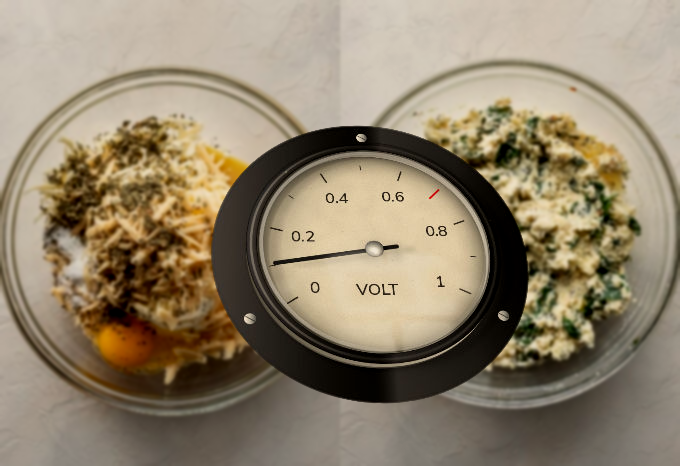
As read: 0.1
